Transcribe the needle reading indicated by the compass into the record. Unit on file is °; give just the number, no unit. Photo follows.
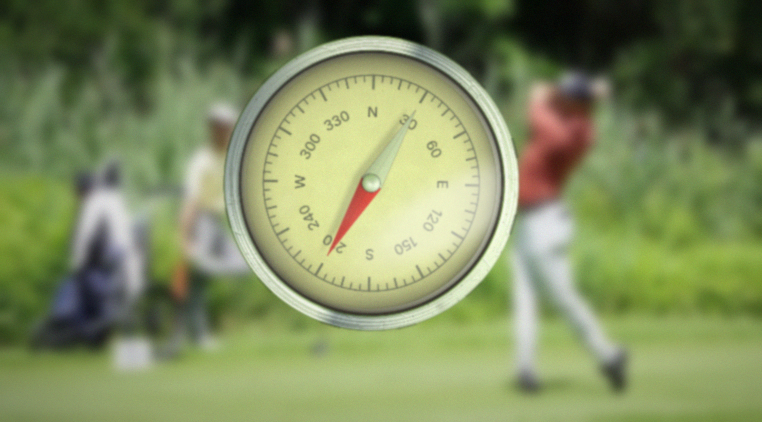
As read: 210
